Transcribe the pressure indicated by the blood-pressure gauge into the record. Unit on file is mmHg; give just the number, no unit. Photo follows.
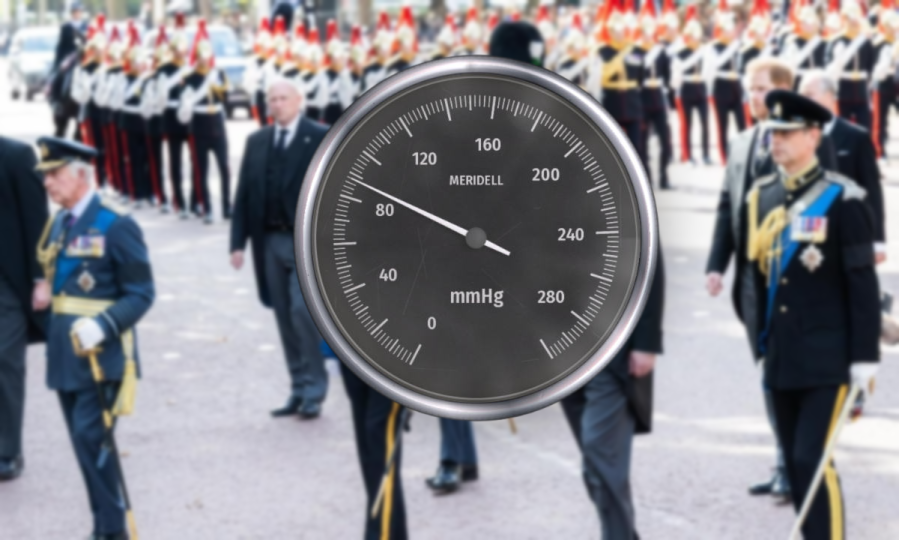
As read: 88
